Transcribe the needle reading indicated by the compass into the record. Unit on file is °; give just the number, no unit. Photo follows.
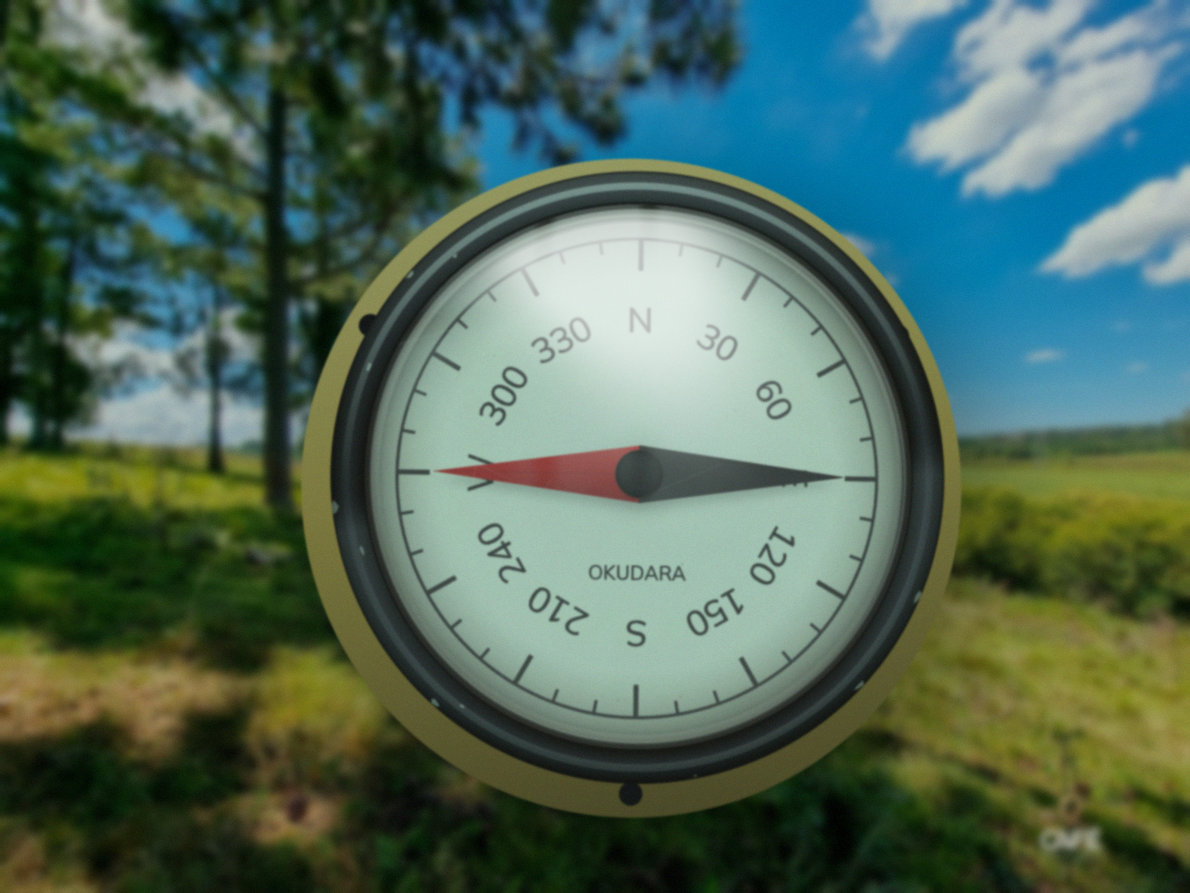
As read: 270
